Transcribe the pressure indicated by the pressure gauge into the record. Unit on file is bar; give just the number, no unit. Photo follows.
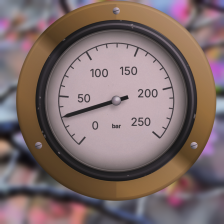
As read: 30
